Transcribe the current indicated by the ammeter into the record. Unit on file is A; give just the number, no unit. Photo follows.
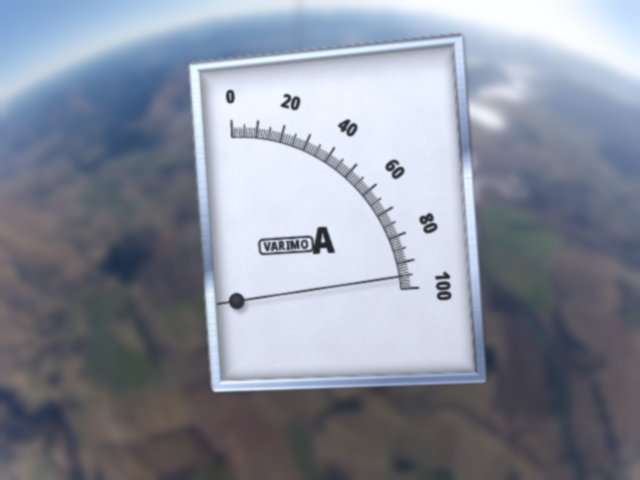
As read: 95
